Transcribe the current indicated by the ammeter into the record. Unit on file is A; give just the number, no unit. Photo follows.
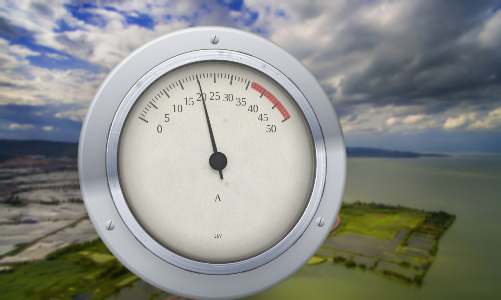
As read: 20
